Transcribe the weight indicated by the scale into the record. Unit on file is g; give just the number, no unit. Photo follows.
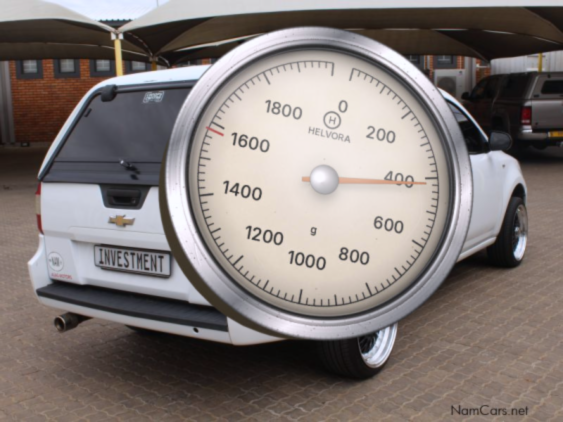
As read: 420
